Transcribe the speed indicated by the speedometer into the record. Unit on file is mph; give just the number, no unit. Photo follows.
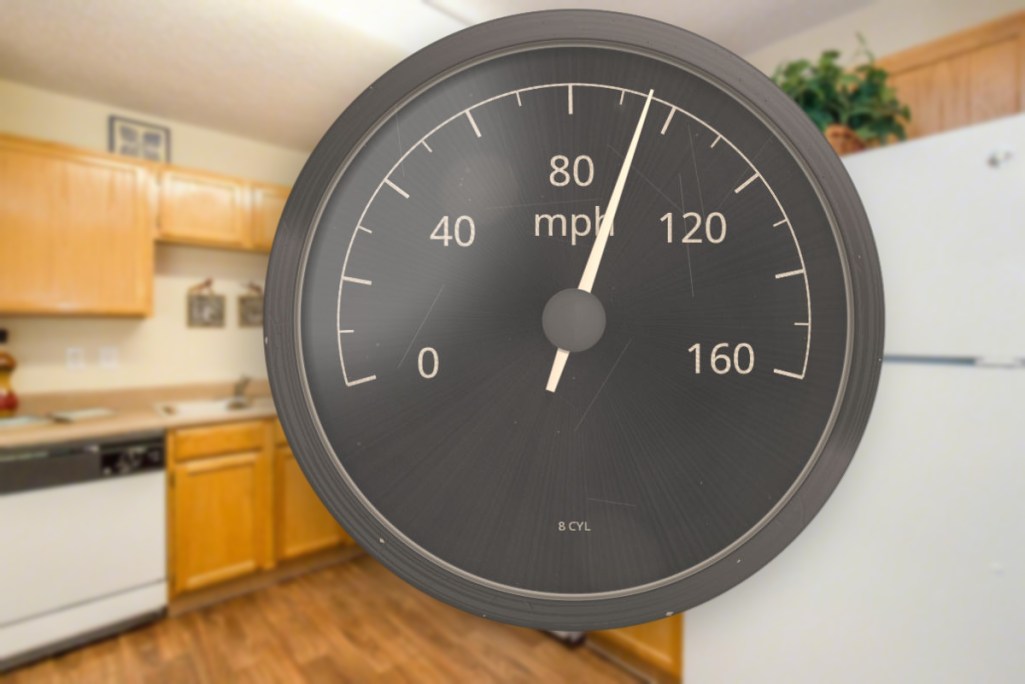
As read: 95
